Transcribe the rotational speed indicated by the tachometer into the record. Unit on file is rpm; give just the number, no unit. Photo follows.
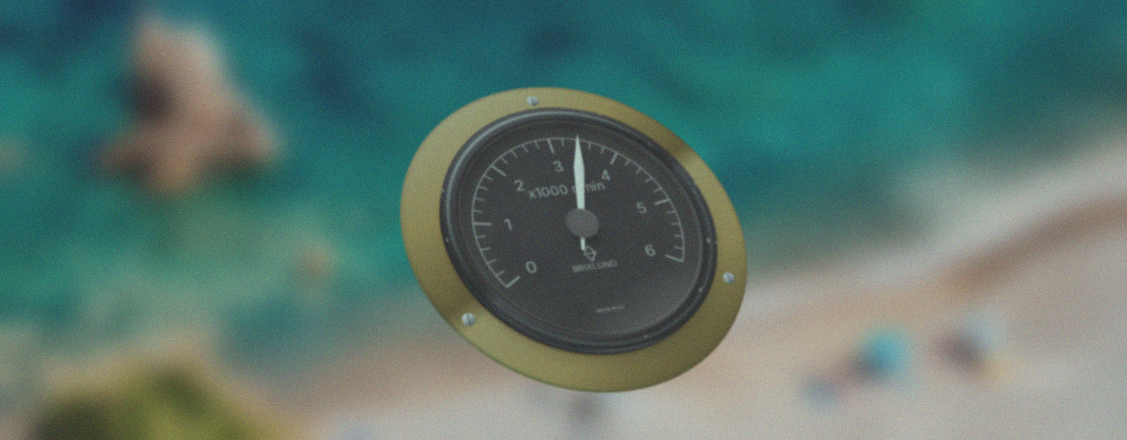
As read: 3400
